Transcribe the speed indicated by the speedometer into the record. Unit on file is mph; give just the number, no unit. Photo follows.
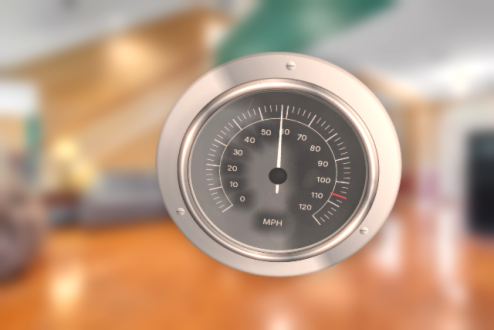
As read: 58
